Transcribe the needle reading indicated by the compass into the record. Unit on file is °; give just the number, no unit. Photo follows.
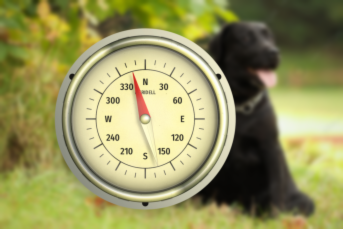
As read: 345
